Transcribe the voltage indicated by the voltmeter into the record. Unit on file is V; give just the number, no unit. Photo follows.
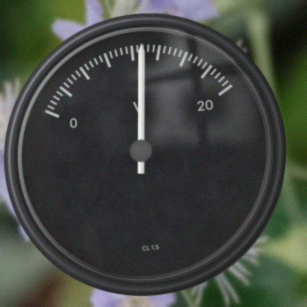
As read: 11
